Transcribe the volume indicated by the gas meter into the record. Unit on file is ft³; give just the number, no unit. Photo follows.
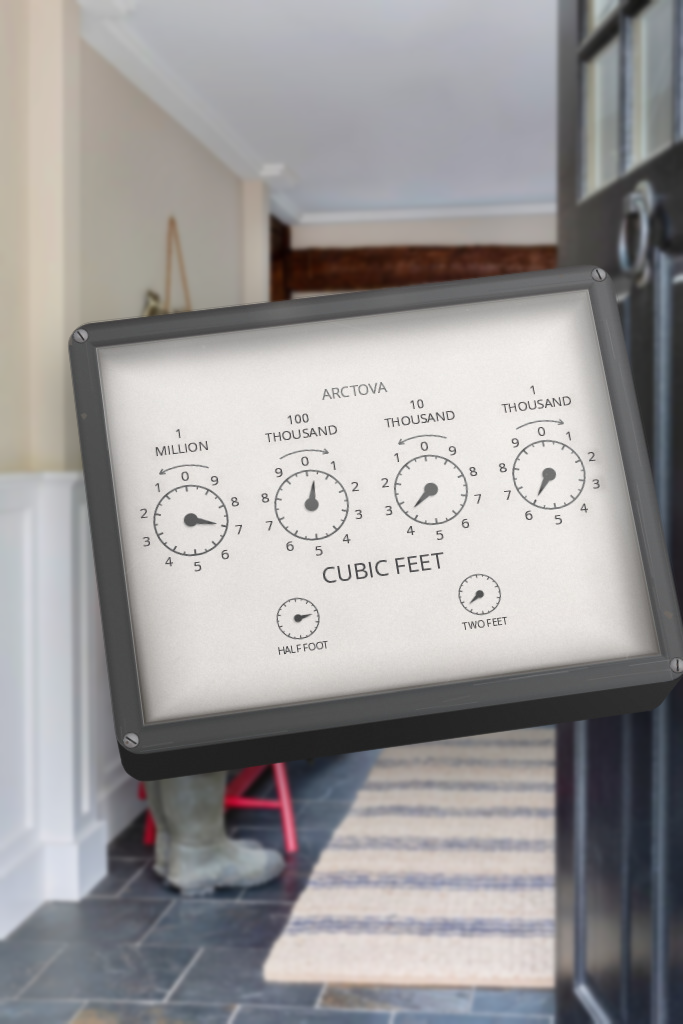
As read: 703600
